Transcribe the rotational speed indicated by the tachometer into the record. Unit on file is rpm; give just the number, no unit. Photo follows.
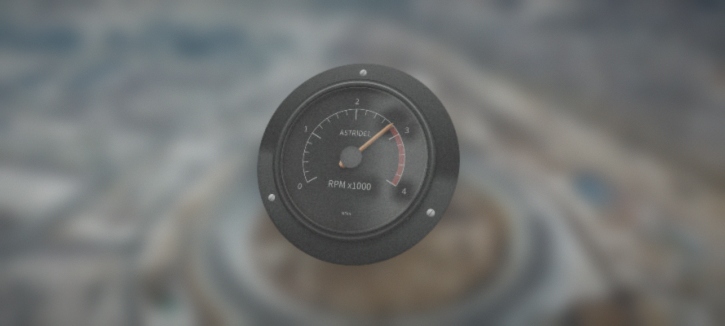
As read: 2800
